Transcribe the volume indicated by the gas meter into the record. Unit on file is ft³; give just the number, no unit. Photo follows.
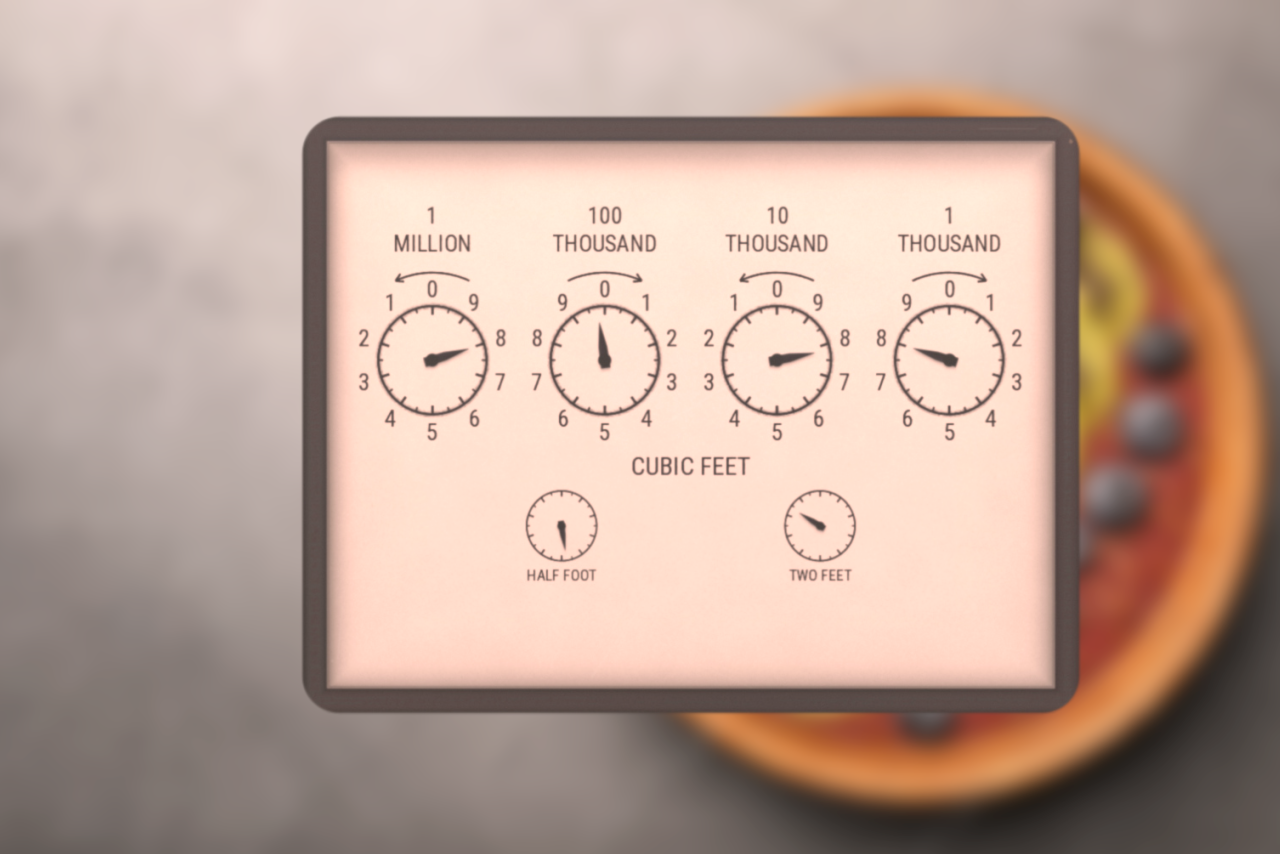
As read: 797800
